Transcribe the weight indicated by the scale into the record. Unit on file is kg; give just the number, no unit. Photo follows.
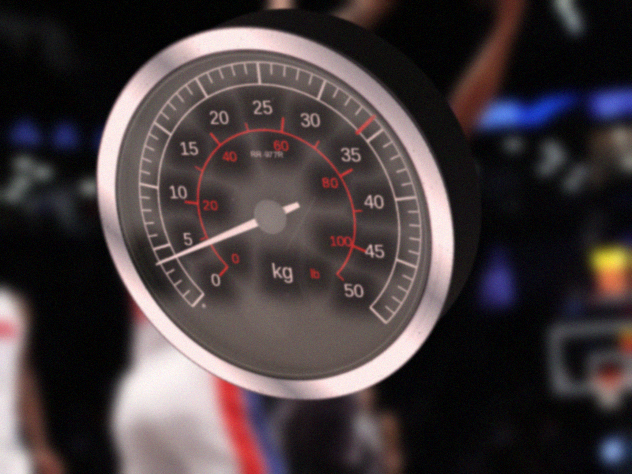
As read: 4
